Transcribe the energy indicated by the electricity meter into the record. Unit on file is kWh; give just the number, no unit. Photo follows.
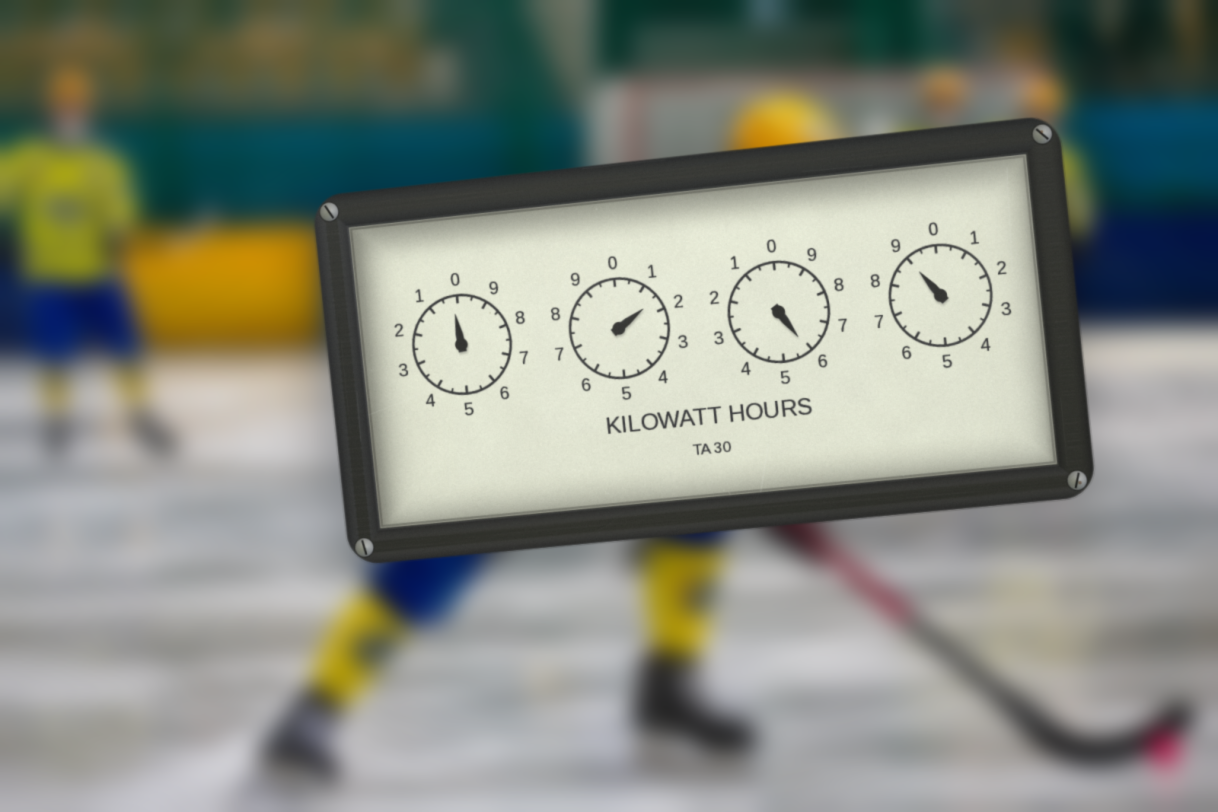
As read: 159
